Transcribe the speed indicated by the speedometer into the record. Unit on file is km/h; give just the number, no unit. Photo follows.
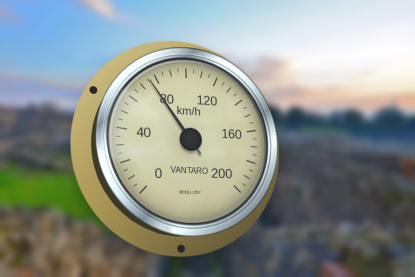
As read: 75
